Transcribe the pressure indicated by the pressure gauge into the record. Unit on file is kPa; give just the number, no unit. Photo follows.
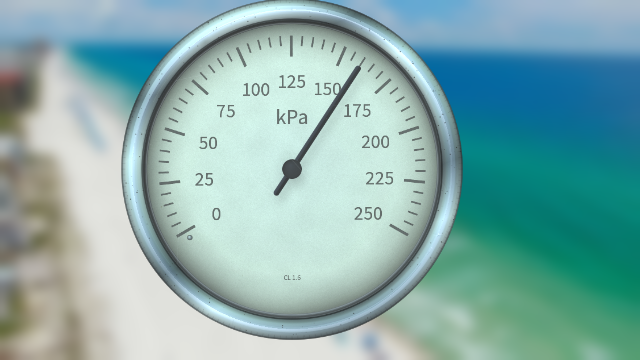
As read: 160
